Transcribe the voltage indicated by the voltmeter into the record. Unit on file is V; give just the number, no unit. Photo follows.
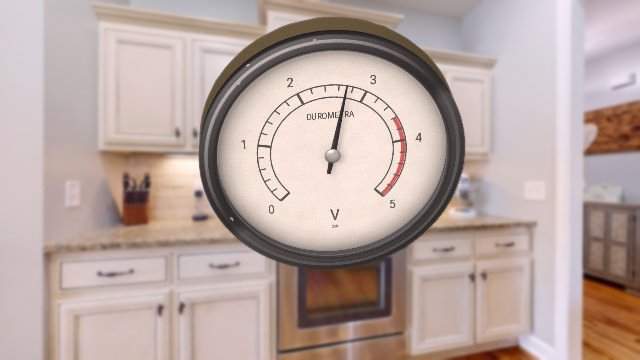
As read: 2.7
